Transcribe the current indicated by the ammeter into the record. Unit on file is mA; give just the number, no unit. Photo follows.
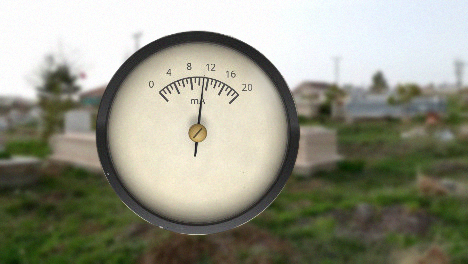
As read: 11
